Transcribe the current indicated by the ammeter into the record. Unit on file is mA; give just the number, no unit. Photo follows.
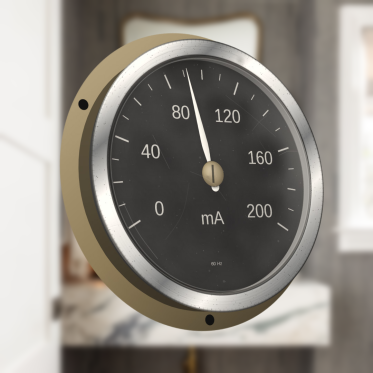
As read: 90
